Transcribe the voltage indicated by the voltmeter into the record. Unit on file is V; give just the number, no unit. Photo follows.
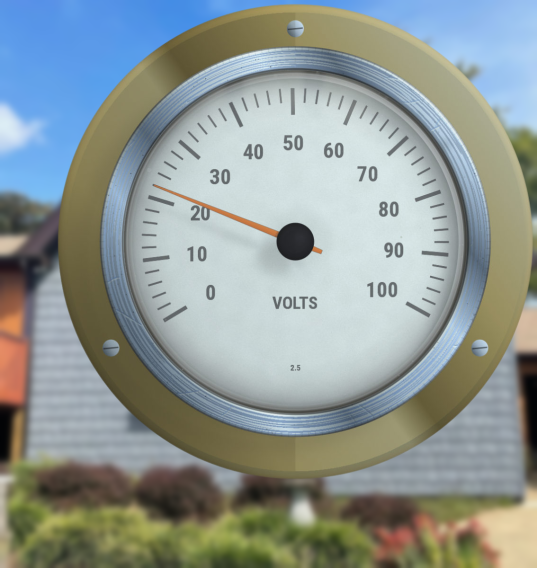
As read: 22
